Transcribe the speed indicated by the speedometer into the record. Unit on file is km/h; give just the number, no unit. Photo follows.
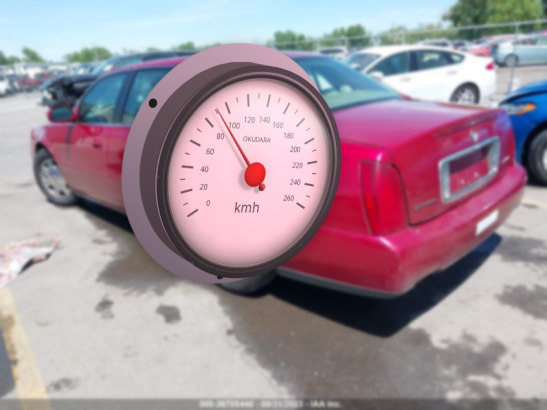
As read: 90
